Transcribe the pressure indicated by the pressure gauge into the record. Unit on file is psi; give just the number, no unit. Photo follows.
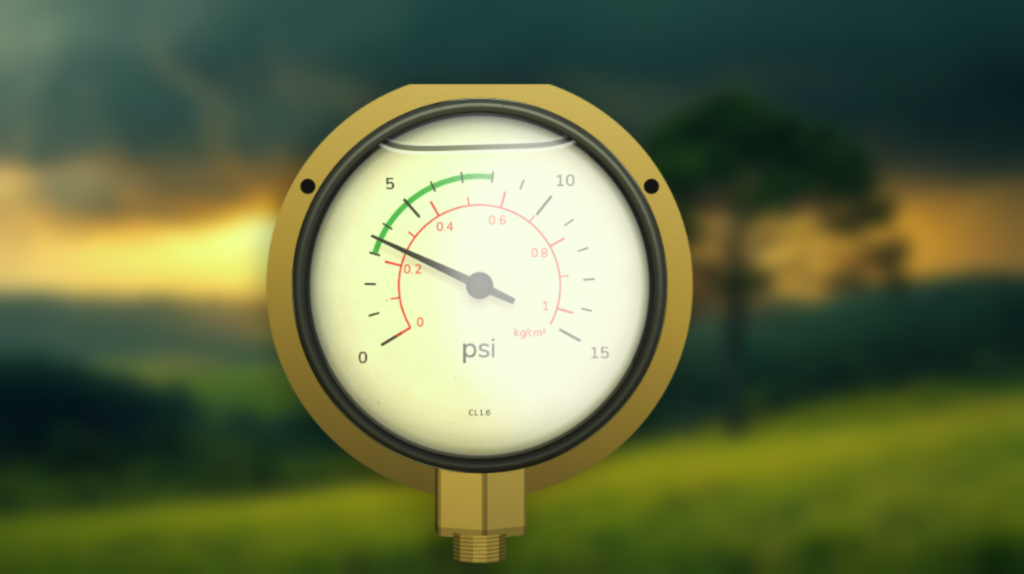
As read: 3.5
